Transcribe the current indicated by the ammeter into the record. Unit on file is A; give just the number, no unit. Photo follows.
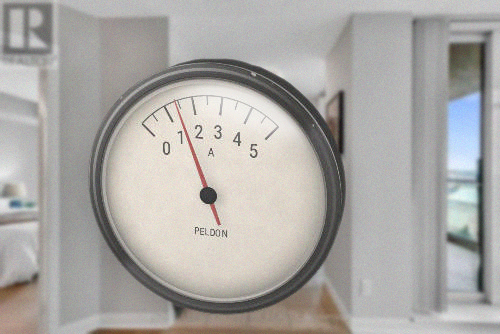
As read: 1.5
